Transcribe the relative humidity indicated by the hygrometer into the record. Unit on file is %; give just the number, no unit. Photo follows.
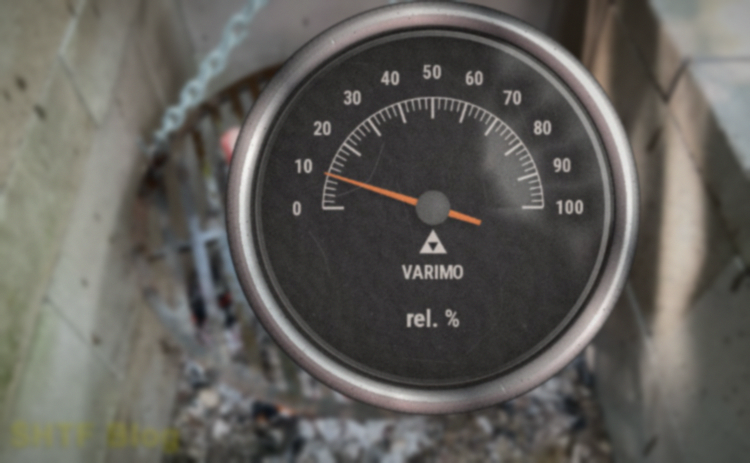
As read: 10
